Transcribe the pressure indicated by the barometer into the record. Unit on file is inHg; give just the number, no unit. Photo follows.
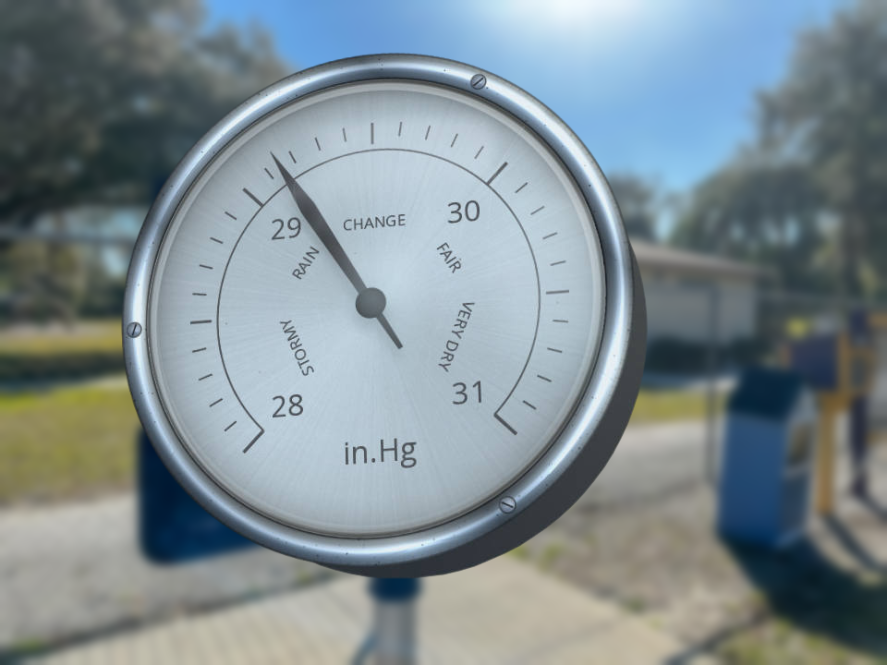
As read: 29.15
